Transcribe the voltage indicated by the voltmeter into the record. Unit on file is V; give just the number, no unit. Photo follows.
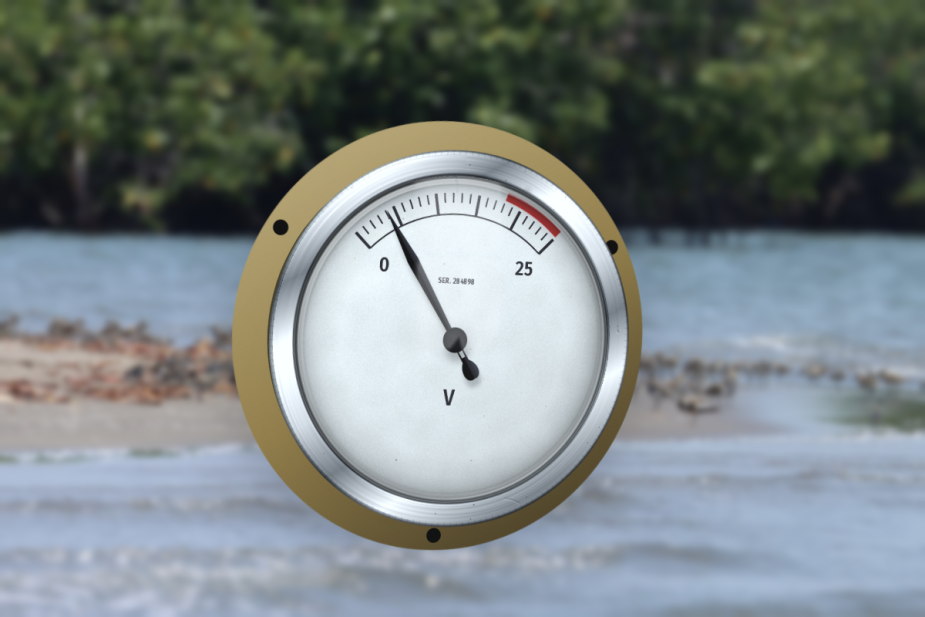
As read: 4
